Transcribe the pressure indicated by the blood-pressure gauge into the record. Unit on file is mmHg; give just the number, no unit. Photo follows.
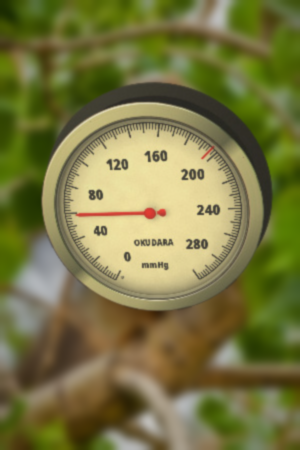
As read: 60
